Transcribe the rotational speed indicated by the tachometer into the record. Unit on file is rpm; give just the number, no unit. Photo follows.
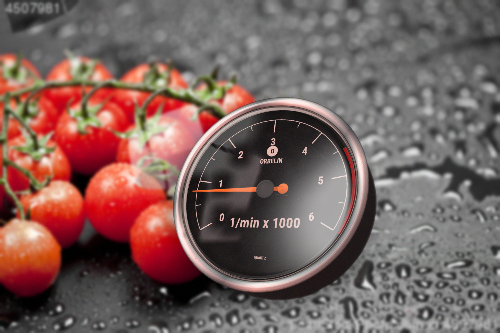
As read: 750
